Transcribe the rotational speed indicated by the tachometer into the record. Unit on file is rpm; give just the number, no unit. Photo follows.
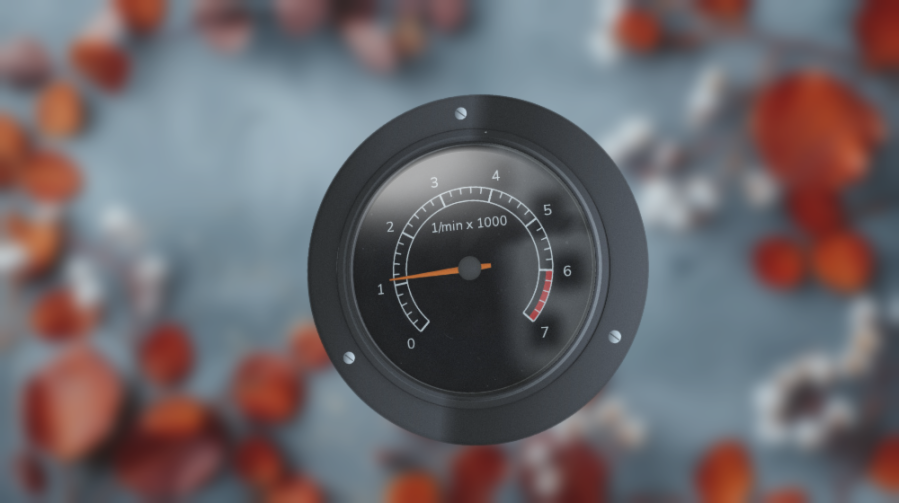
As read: 1100
